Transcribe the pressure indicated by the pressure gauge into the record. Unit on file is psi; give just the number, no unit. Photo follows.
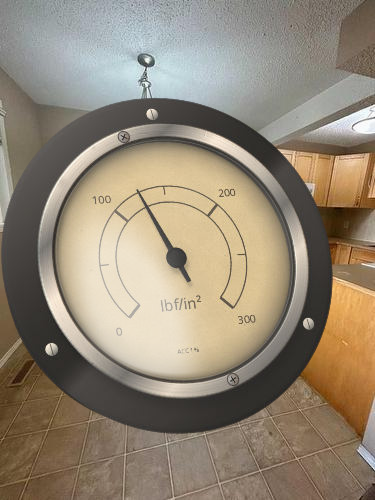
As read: 125
